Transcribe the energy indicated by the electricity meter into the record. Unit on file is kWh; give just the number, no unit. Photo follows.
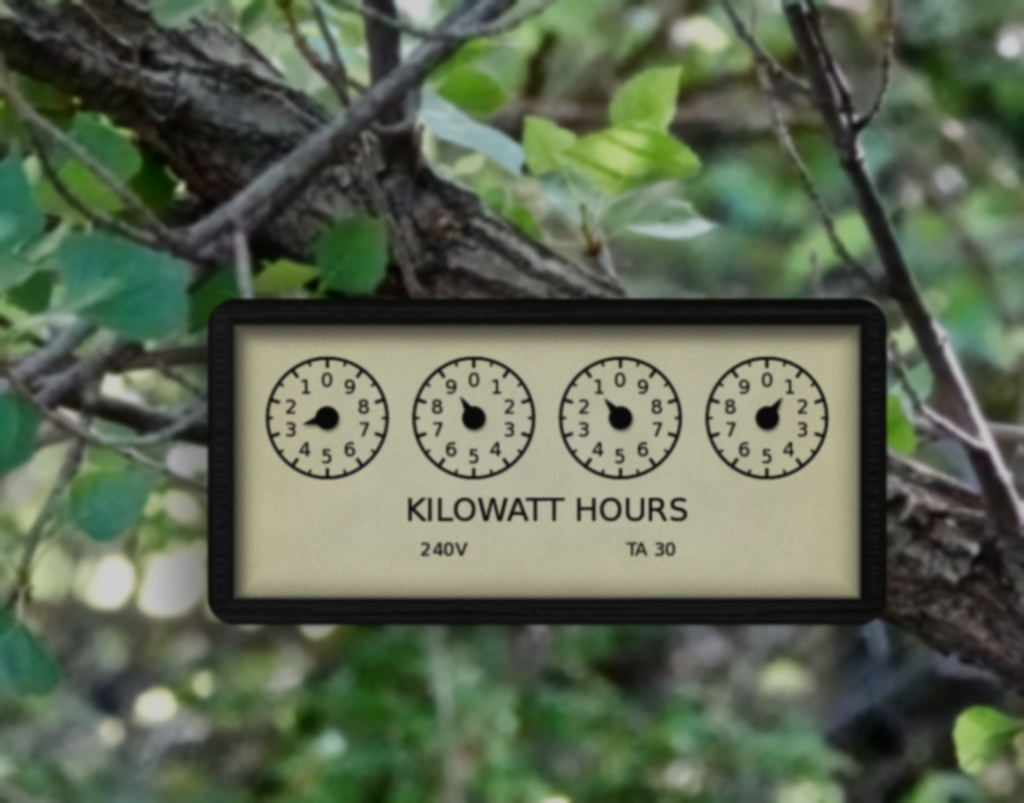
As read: 2911
